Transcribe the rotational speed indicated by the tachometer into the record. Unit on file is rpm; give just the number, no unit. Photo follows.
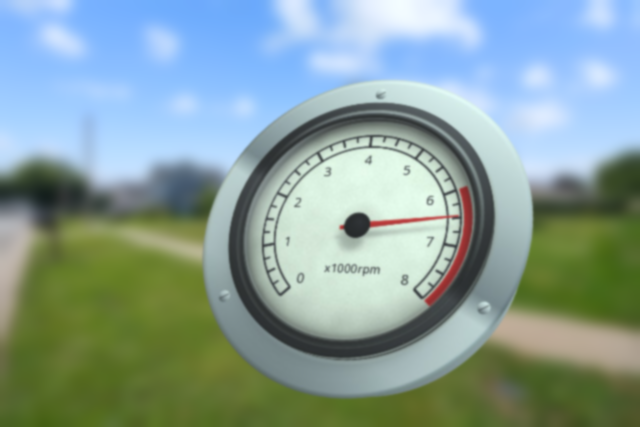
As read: 6500
